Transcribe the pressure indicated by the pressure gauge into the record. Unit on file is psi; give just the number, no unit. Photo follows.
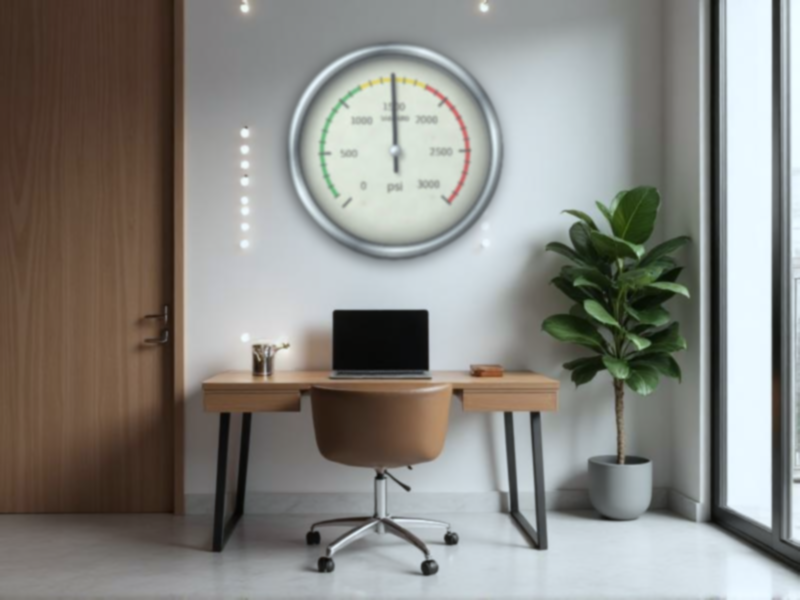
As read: 1500
